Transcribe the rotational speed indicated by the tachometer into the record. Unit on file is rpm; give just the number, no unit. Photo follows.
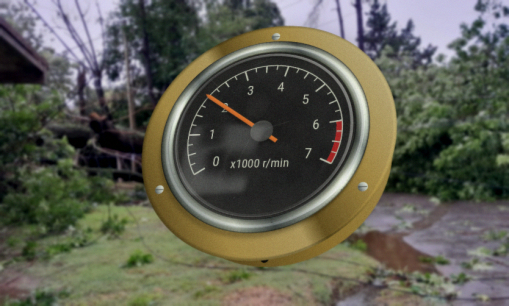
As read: 2000
